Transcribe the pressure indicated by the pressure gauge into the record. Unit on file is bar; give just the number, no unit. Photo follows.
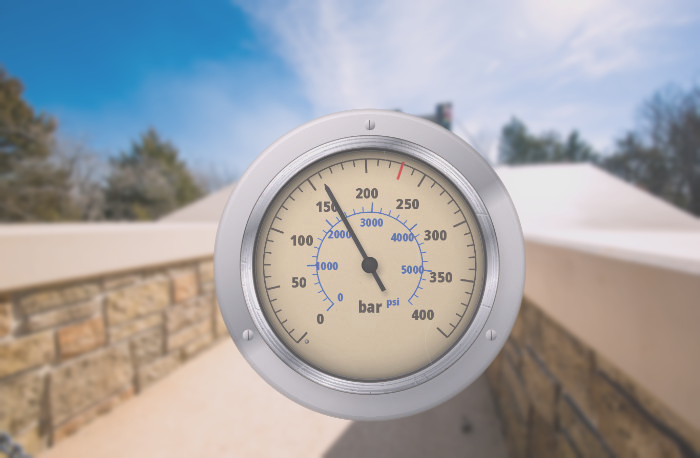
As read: 160
